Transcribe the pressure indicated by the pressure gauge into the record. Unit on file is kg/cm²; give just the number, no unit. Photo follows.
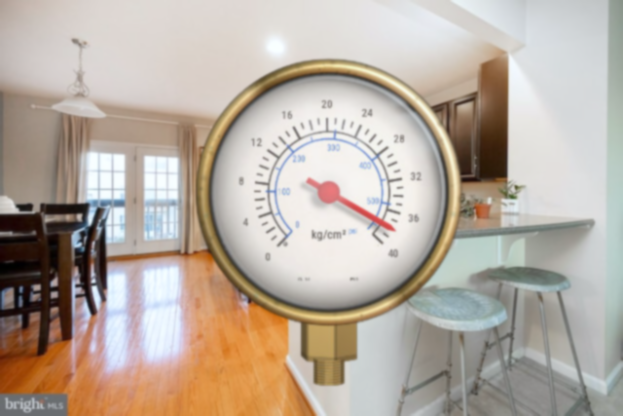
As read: 38
